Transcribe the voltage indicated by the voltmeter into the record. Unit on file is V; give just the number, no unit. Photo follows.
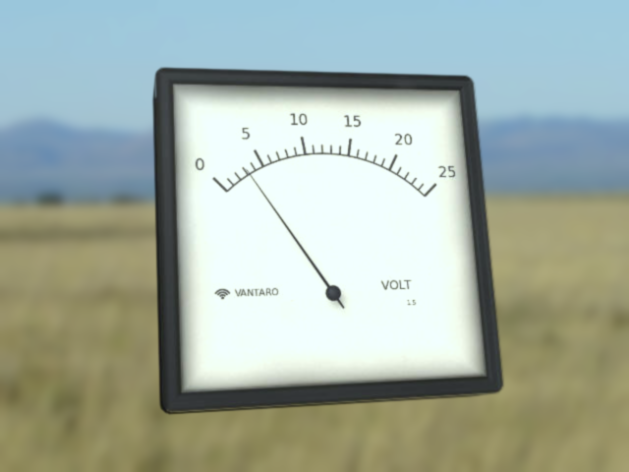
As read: 3
